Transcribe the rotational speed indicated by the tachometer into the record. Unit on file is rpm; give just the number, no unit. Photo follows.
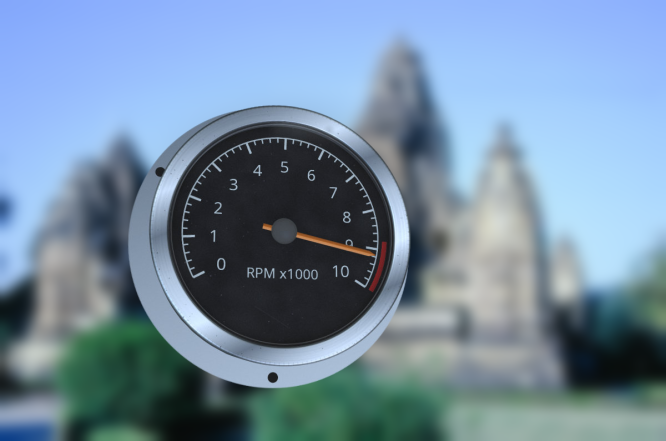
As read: 9200
